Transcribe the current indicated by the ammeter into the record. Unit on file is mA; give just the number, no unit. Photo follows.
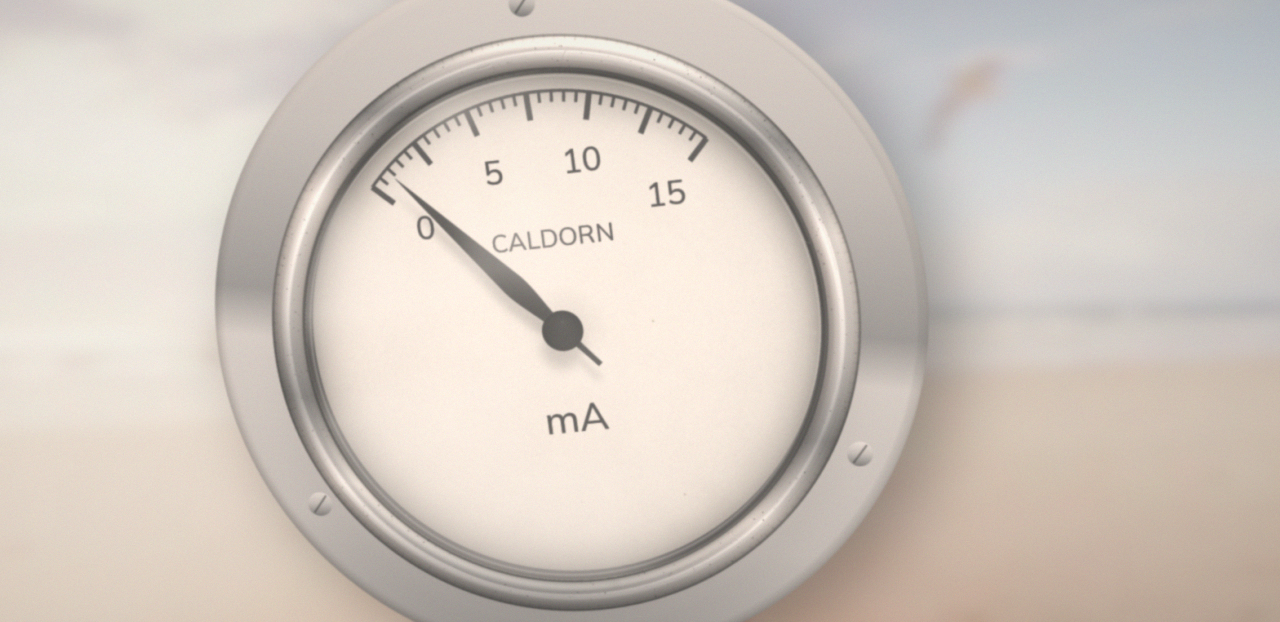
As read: 1
